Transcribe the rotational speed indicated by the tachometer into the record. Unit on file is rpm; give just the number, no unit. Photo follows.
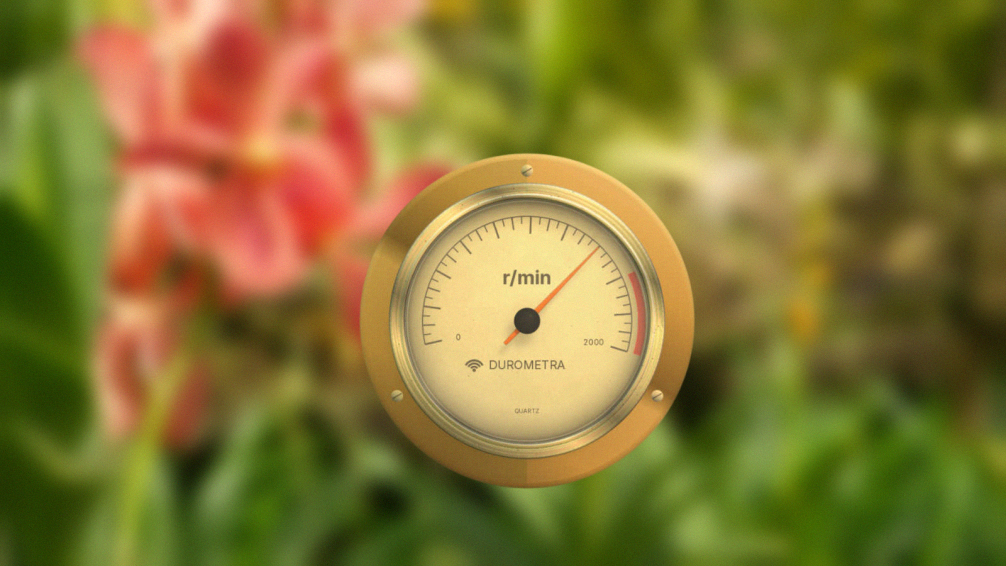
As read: 1400
